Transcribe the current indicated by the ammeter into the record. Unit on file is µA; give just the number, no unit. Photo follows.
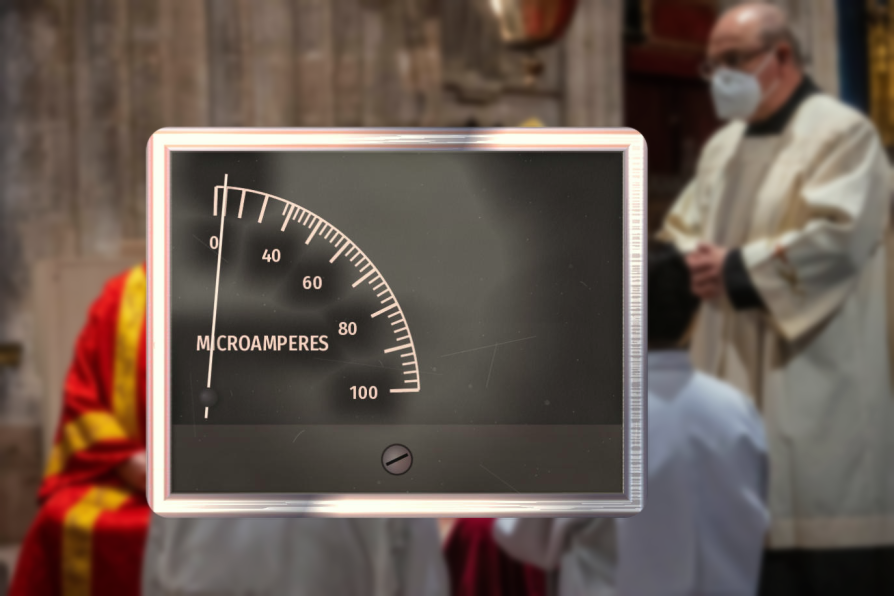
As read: 10
